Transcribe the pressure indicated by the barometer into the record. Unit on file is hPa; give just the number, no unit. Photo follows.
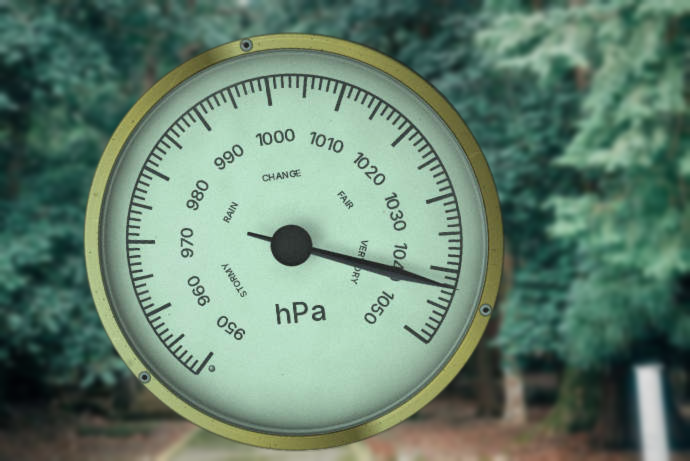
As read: 1042
